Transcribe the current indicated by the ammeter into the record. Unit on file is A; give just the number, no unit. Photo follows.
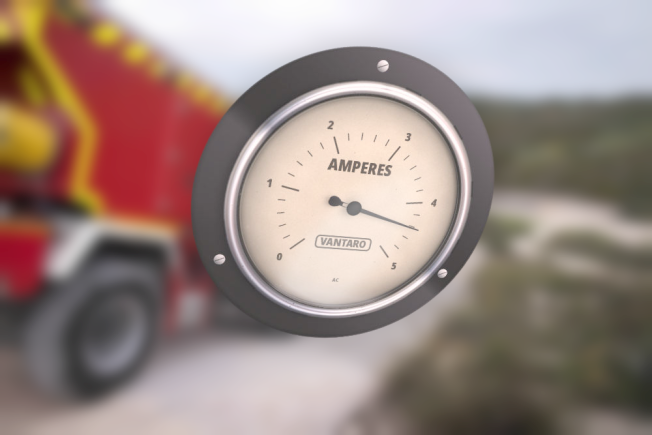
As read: 4.4
